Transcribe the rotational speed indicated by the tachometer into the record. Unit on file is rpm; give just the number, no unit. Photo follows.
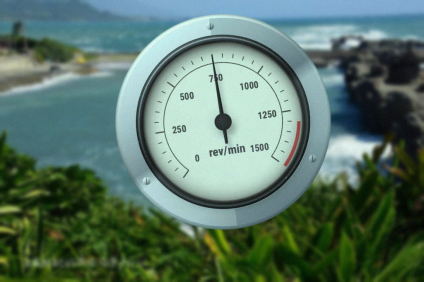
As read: 750
